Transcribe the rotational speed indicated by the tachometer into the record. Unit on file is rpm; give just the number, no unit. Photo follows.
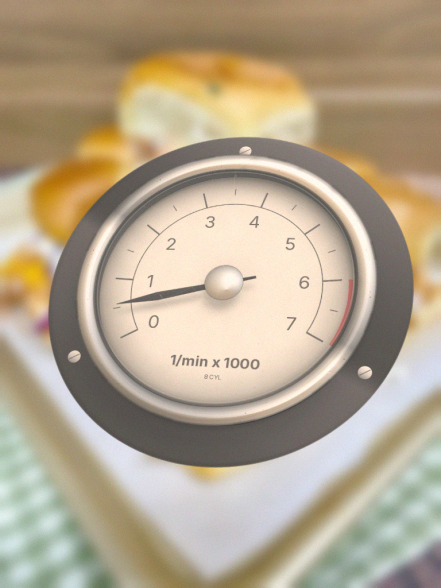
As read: 500
